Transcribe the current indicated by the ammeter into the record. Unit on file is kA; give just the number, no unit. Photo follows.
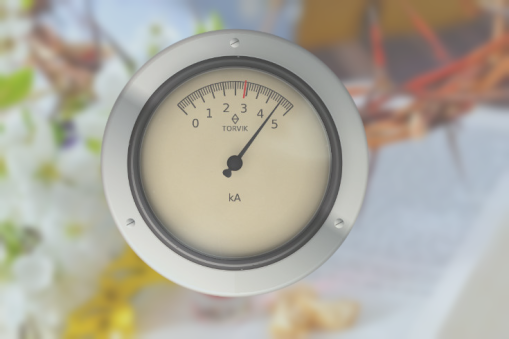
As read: 4.5
